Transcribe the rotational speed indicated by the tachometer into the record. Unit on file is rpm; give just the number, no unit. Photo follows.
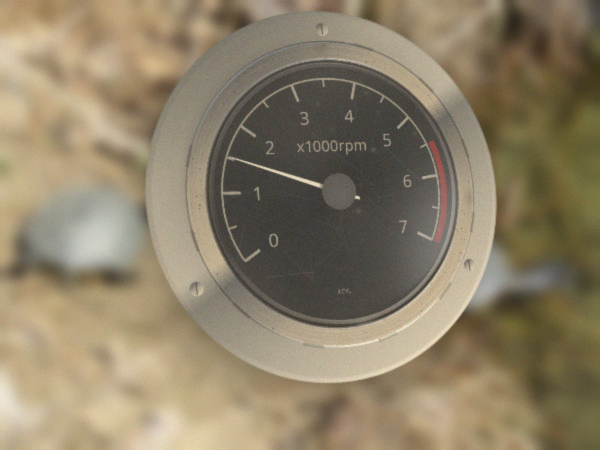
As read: 1500
